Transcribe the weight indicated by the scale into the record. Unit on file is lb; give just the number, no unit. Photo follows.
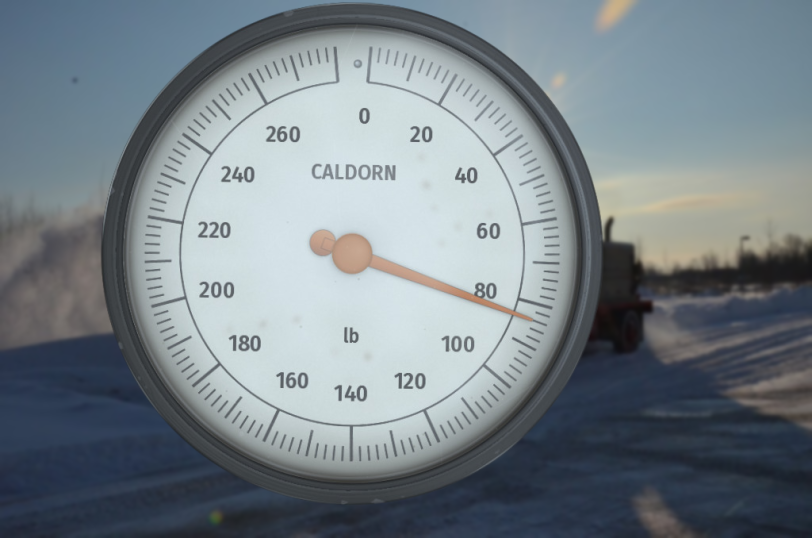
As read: 84
